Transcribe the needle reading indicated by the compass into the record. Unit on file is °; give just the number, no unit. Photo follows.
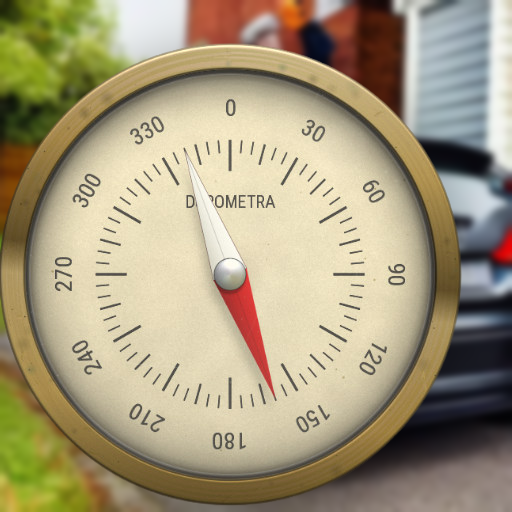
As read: 160
